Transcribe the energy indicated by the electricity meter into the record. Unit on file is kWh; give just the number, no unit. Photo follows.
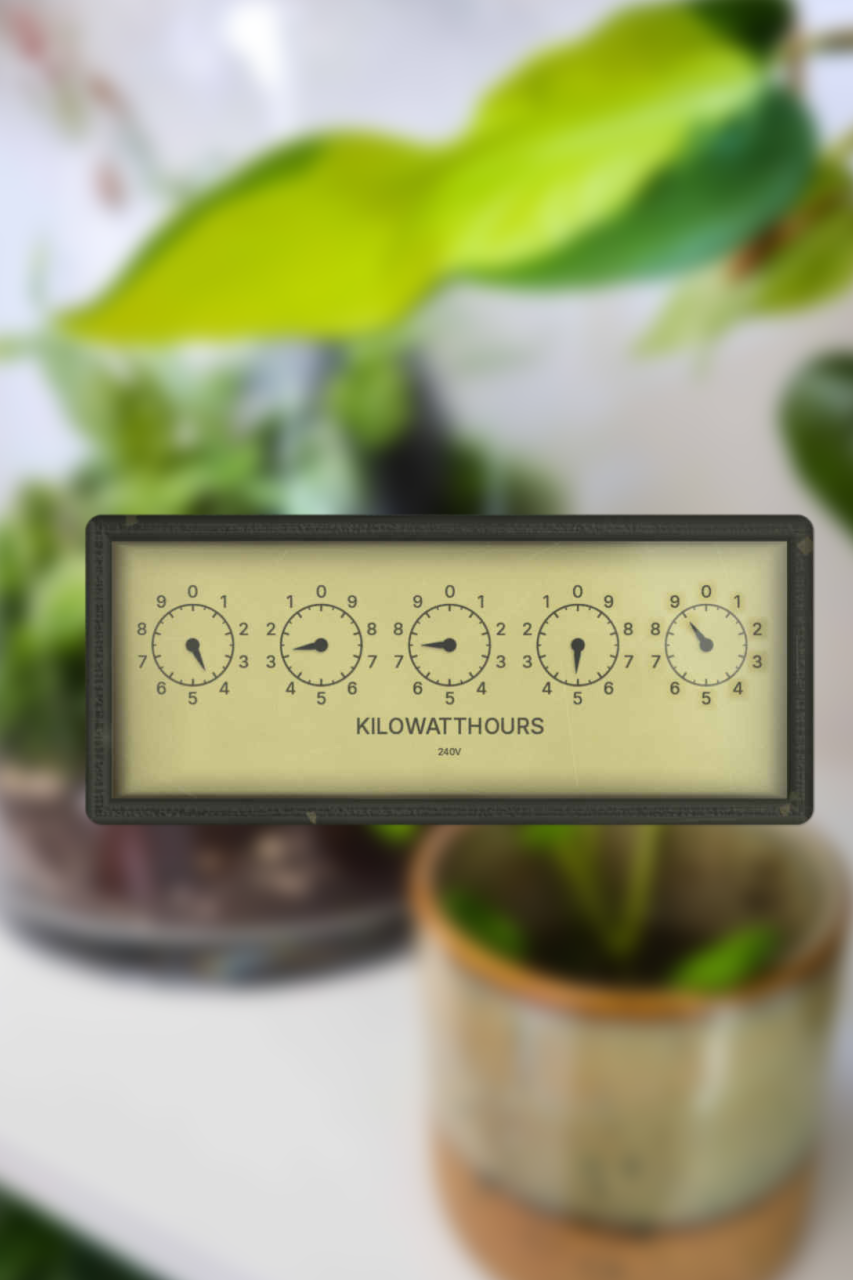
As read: 42749
